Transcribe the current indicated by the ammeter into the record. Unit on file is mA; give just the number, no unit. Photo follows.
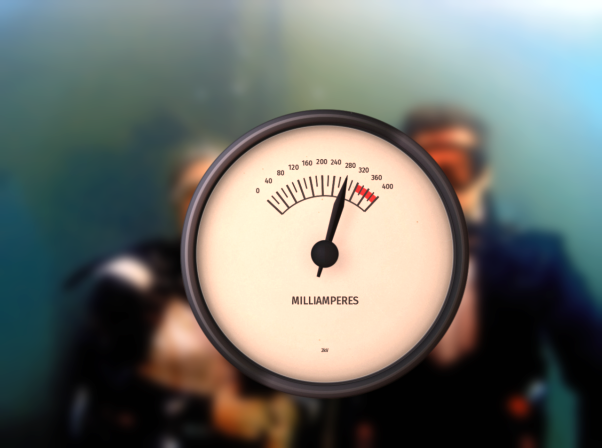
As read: 280
